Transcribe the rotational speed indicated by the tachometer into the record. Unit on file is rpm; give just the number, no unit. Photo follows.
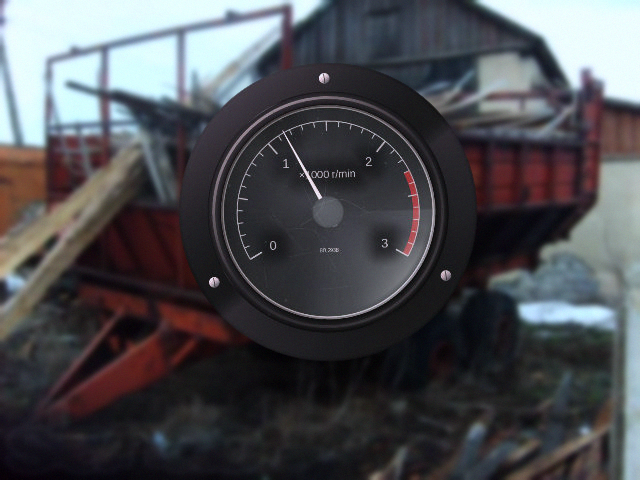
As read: 1150
